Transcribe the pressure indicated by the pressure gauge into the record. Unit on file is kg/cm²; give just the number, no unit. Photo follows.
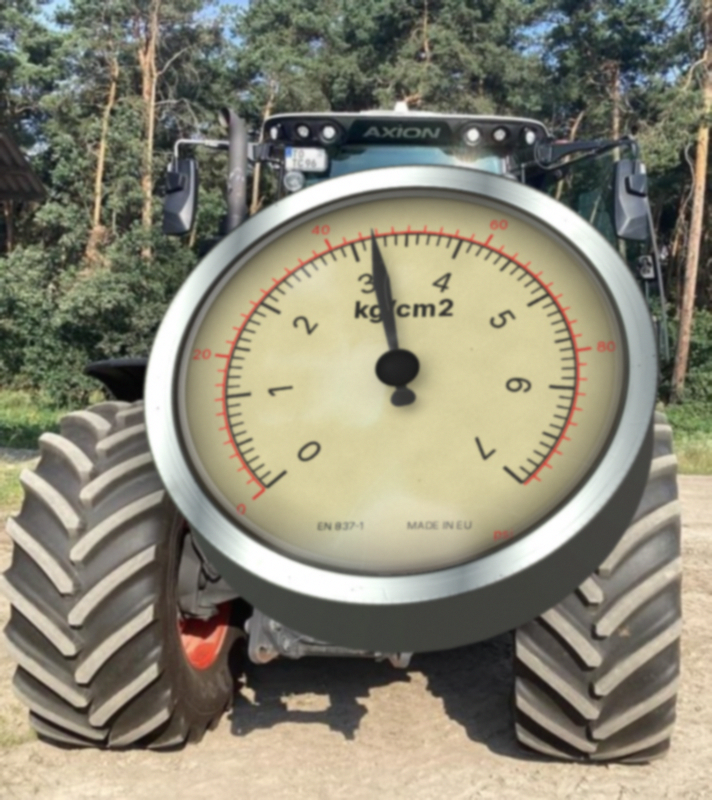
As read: 3.2
